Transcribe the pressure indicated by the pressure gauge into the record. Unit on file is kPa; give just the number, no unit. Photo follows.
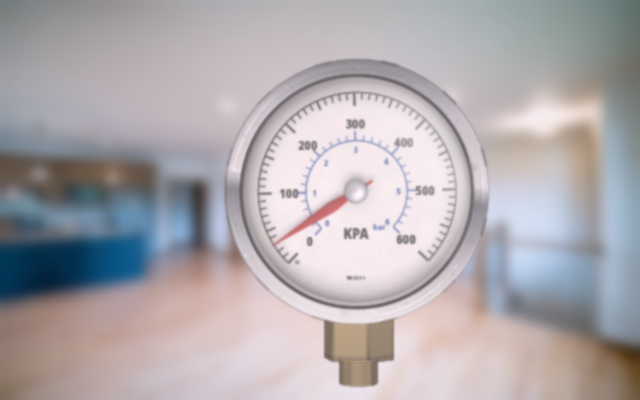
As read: 30
